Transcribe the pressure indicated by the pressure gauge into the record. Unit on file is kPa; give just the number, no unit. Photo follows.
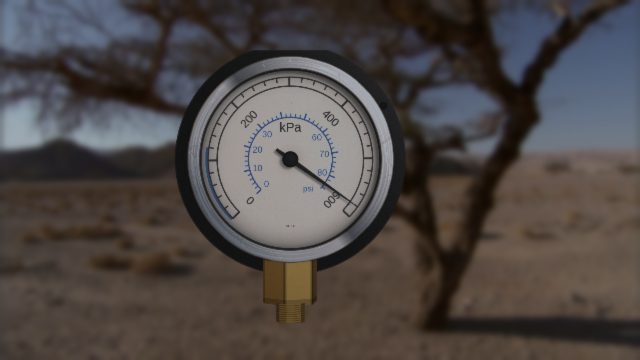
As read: 580
